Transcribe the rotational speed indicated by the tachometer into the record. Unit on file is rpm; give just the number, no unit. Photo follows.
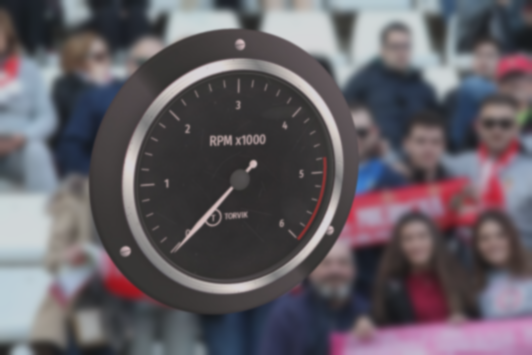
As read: 0
